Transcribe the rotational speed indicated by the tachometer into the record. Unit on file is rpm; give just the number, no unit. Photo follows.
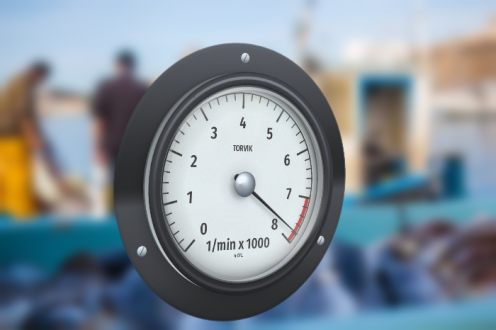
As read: 7800
